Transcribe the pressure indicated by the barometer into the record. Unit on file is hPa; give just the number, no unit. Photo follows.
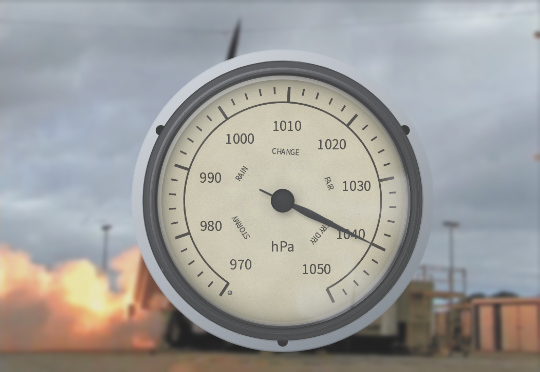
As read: 1040
